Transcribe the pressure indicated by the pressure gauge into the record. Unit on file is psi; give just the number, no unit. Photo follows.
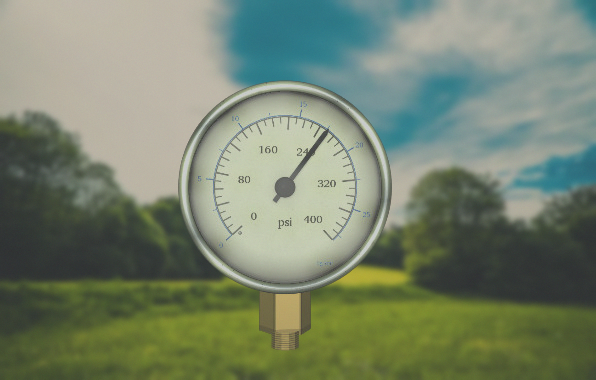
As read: 250
